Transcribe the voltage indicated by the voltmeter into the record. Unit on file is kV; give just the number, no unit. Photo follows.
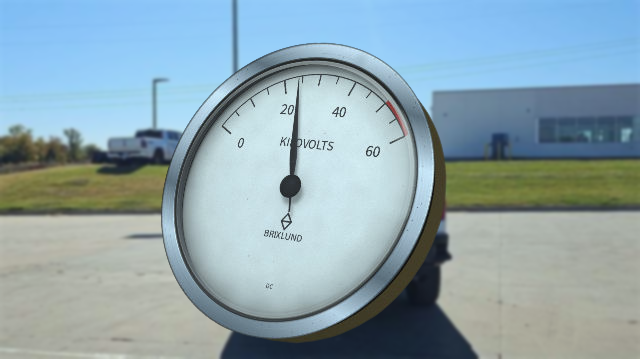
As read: 25
